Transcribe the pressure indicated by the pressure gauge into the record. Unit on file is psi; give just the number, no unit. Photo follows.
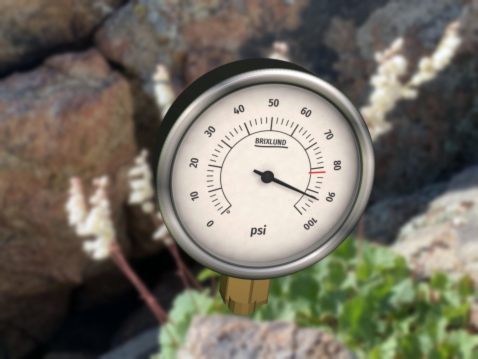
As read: 92
